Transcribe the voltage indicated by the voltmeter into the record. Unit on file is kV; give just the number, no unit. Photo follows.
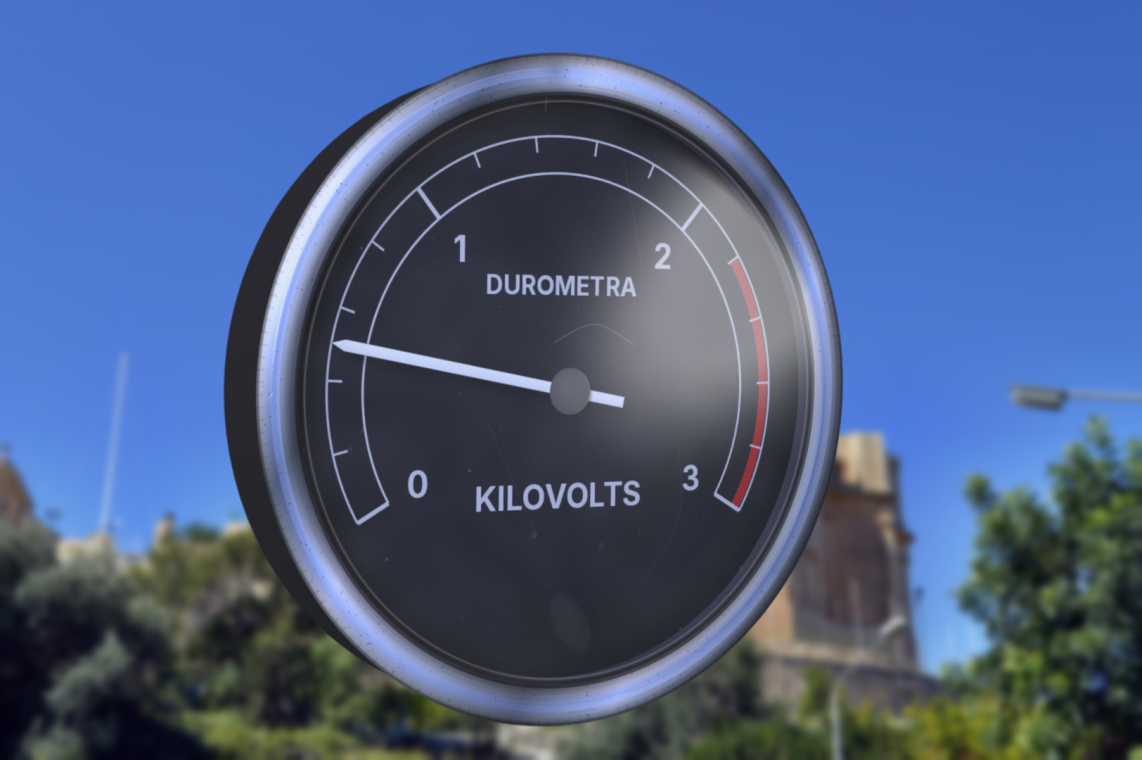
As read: 0.5
